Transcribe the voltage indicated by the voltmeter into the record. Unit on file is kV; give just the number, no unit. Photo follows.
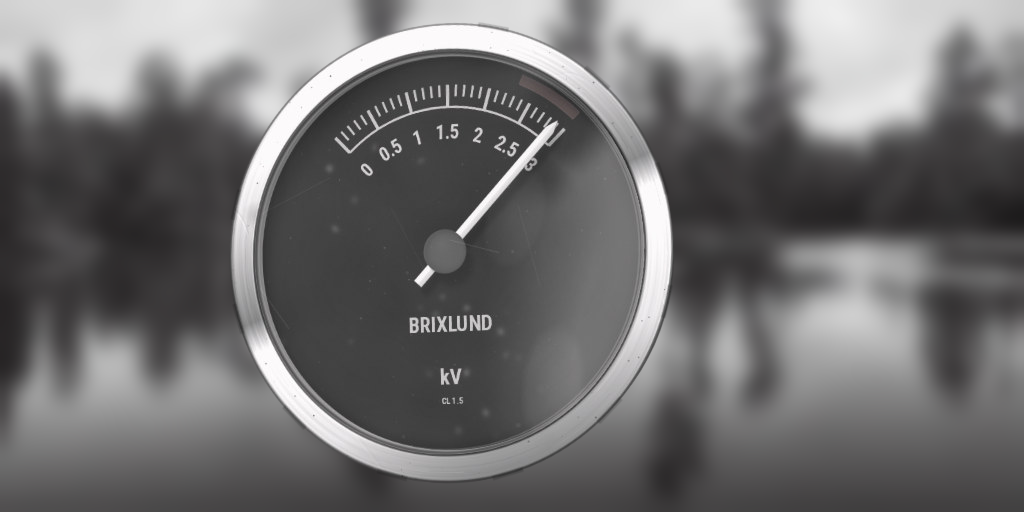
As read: 2.9
